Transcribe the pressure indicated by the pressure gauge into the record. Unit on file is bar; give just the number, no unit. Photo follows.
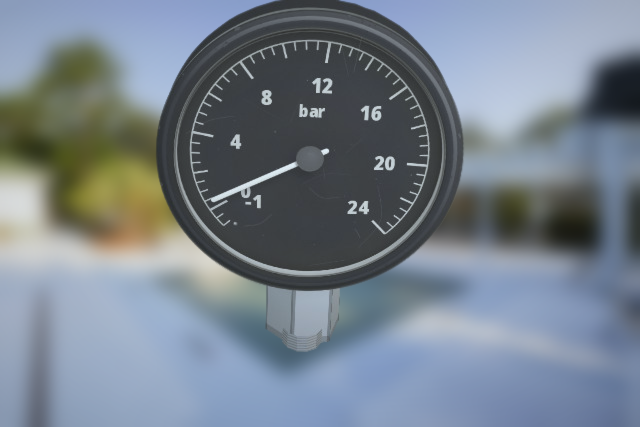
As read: 0.5
